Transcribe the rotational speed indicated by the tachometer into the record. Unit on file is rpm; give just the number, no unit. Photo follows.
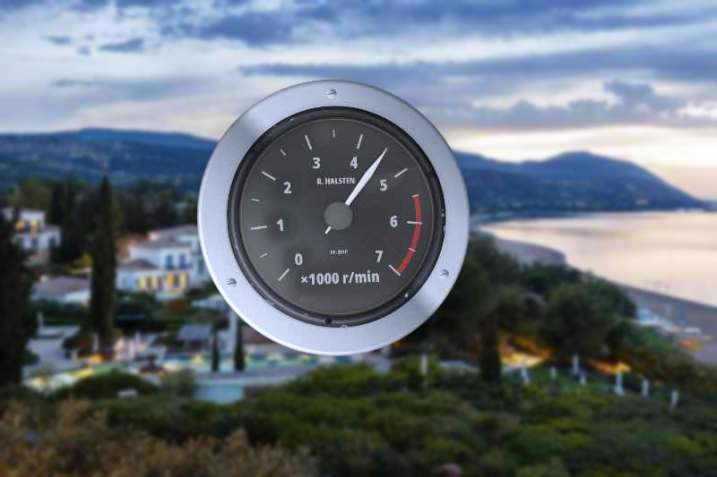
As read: 4500
